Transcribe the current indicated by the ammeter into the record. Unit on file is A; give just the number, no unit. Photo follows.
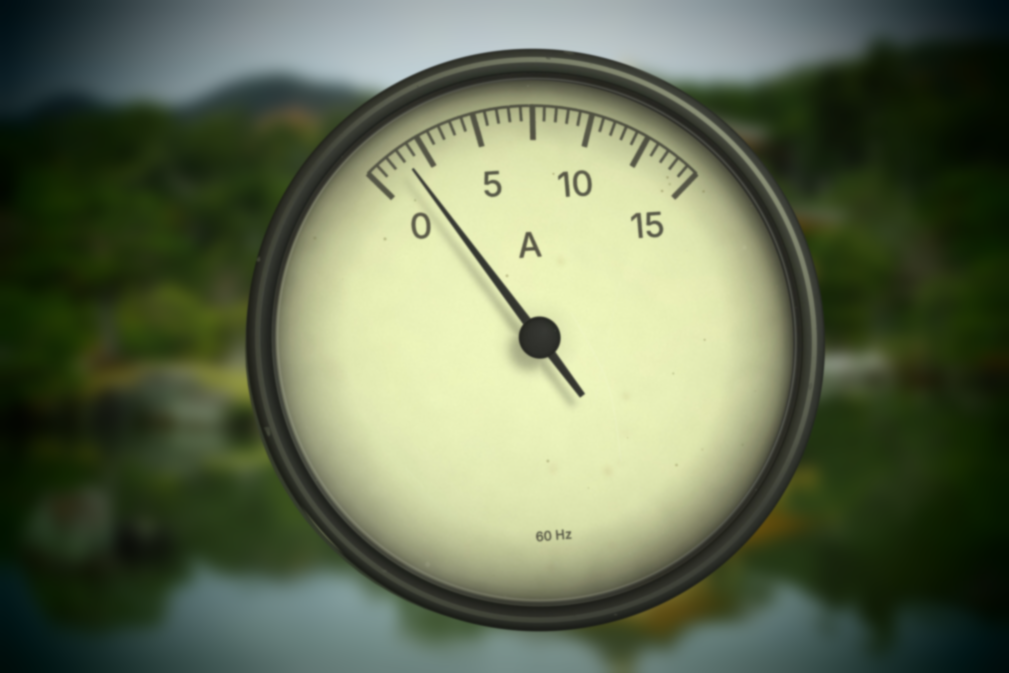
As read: 1.5
